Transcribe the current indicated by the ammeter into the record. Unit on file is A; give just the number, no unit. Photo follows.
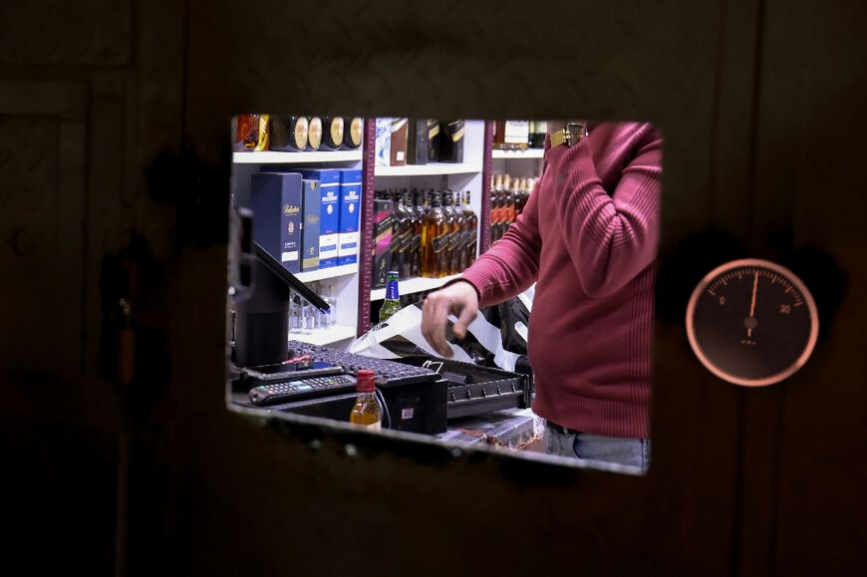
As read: 15
